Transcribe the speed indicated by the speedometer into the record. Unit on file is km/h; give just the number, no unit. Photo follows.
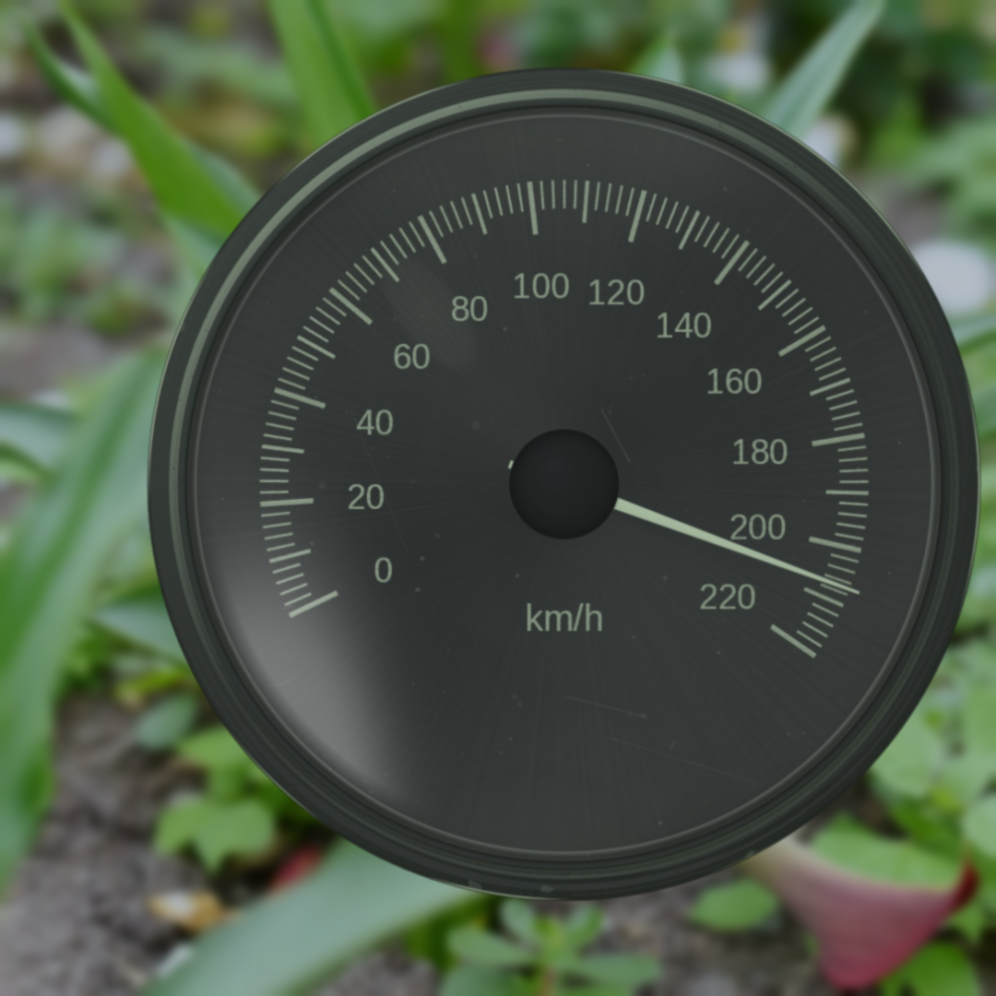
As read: 207
